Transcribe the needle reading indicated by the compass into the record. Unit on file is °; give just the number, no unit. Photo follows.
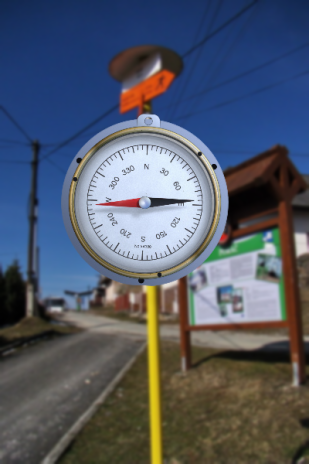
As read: 265
